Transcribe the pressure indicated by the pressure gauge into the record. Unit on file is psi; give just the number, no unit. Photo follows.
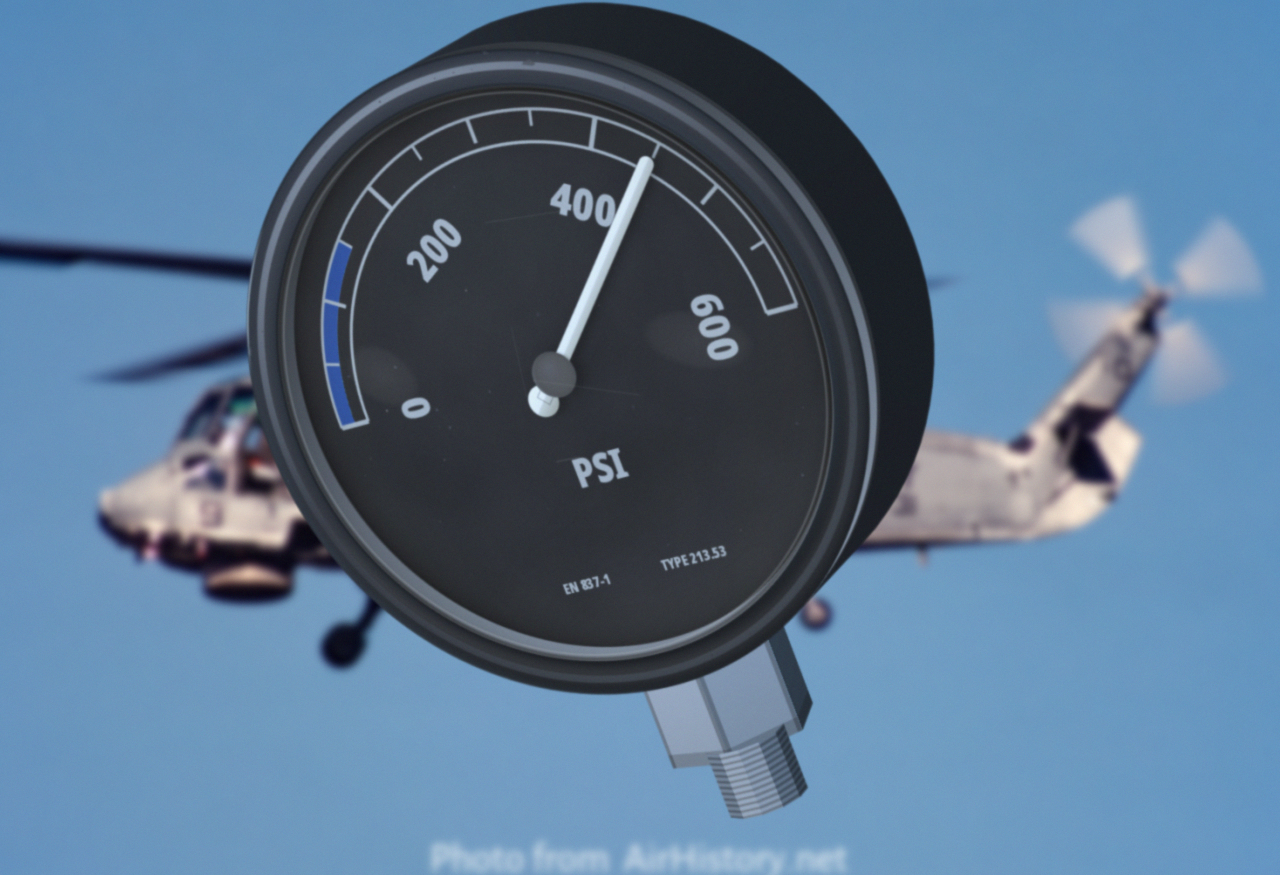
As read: 450
